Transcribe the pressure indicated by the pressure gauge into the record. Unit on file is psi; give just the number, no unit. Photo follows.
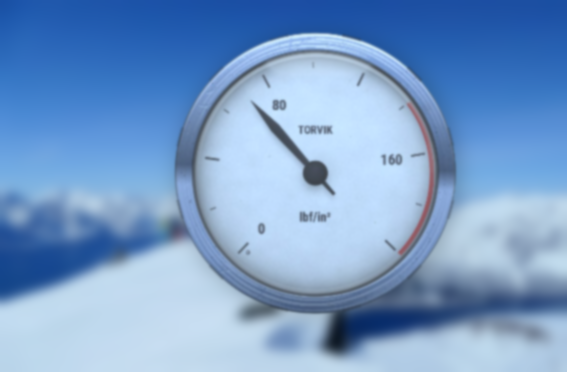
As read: 70
